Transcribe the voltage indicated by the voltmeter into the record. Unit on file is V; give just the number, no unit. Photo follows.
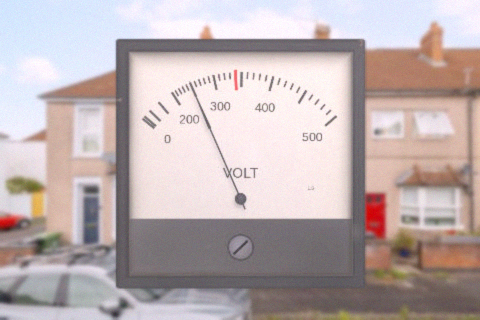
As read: 250
